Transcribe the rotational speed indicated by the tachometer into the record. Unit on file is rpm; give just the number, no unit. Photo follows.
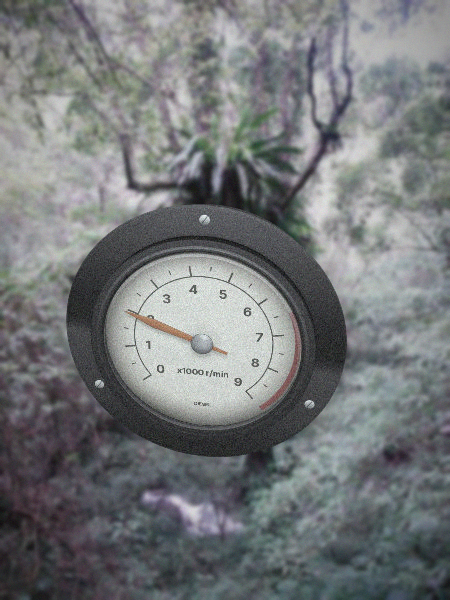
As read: 2000
